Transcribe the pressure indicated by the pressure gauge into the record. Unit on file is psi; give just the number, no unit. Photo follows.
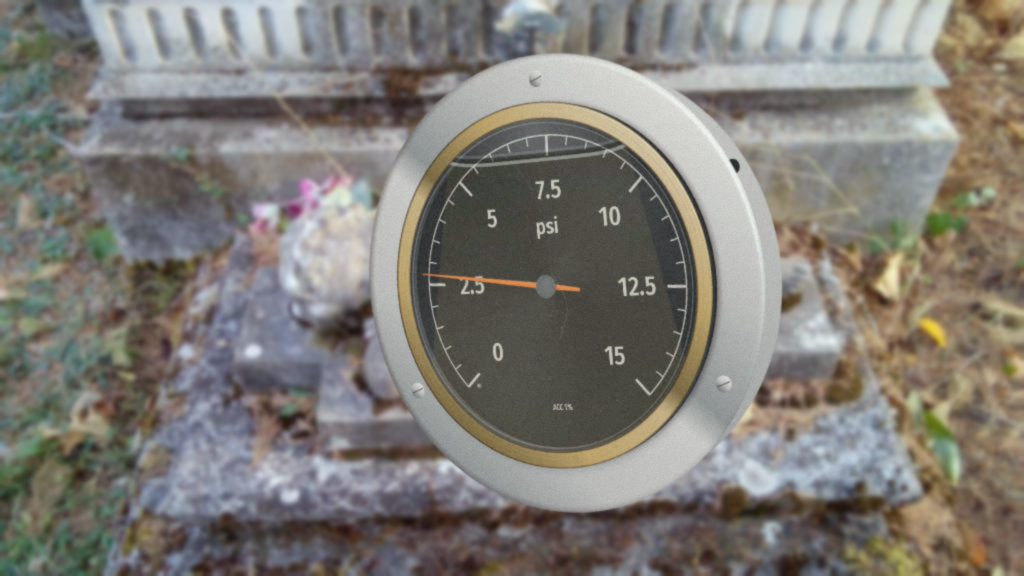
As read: 2.75
